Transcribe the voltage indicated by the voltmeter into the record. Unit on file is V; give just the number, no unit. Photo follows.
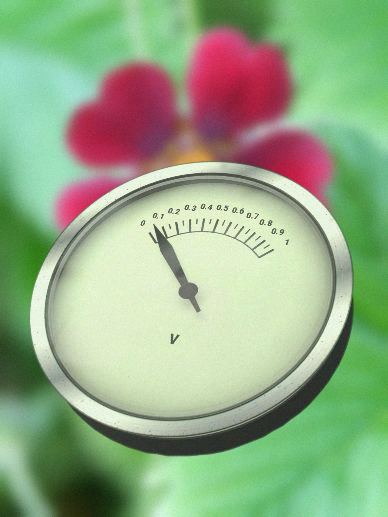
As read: 0.05
